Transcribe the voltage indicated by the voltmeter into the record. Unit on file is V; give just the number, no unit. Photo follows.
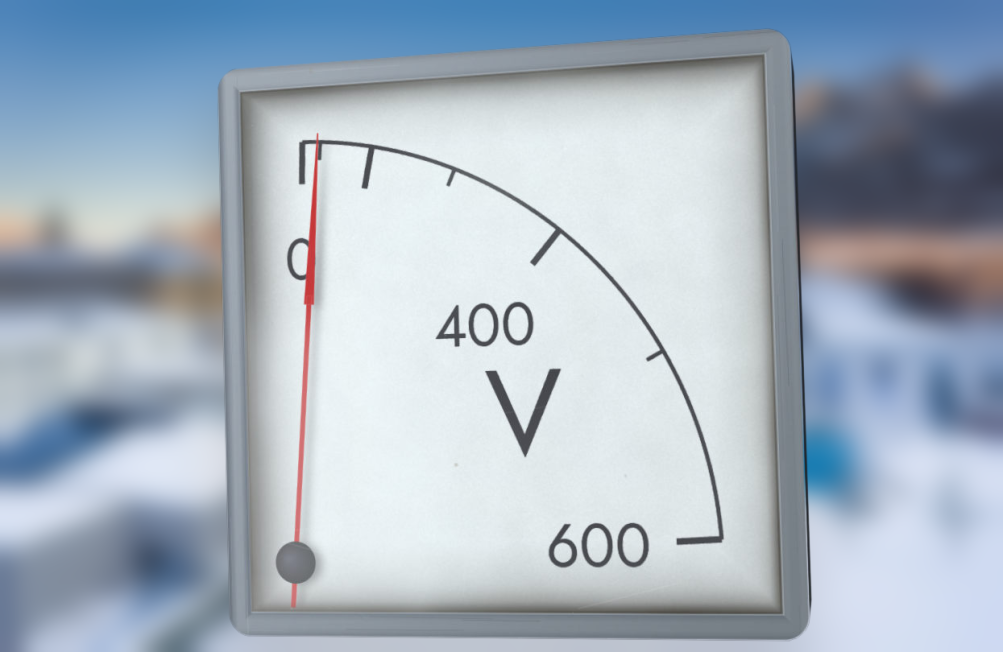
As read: 100
